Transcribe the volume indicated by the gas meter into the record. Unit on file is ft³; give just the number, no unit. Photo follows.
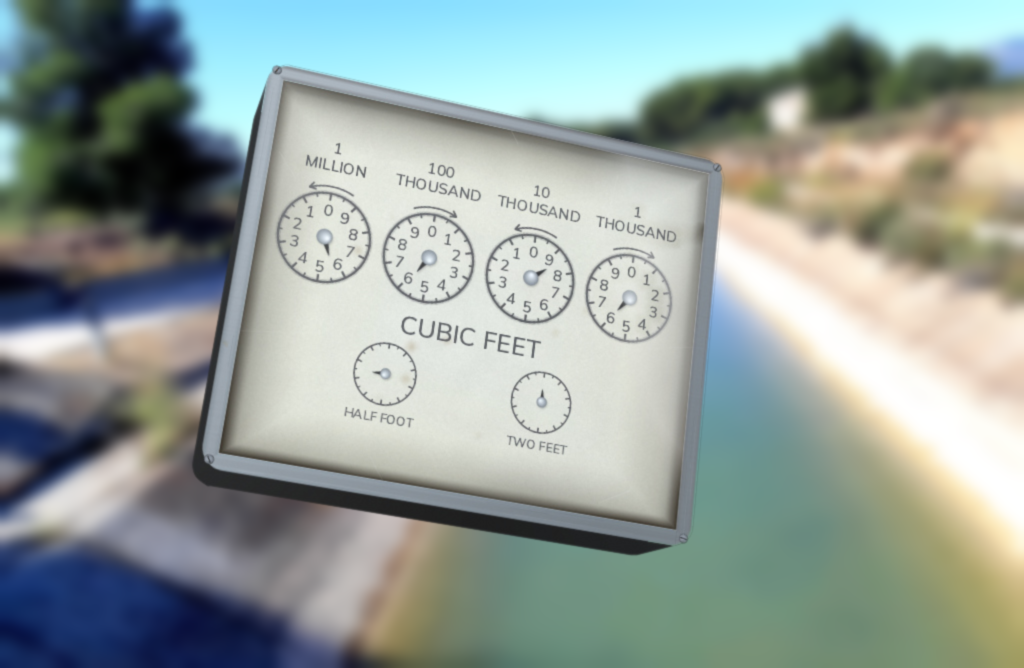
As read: 558600
